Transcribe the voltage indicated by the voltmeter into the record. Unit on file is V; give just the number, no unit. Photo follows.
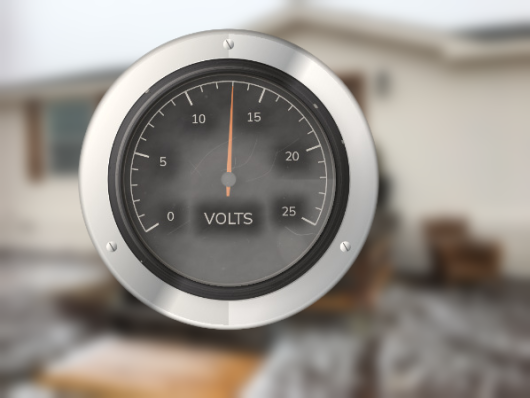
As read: 13
